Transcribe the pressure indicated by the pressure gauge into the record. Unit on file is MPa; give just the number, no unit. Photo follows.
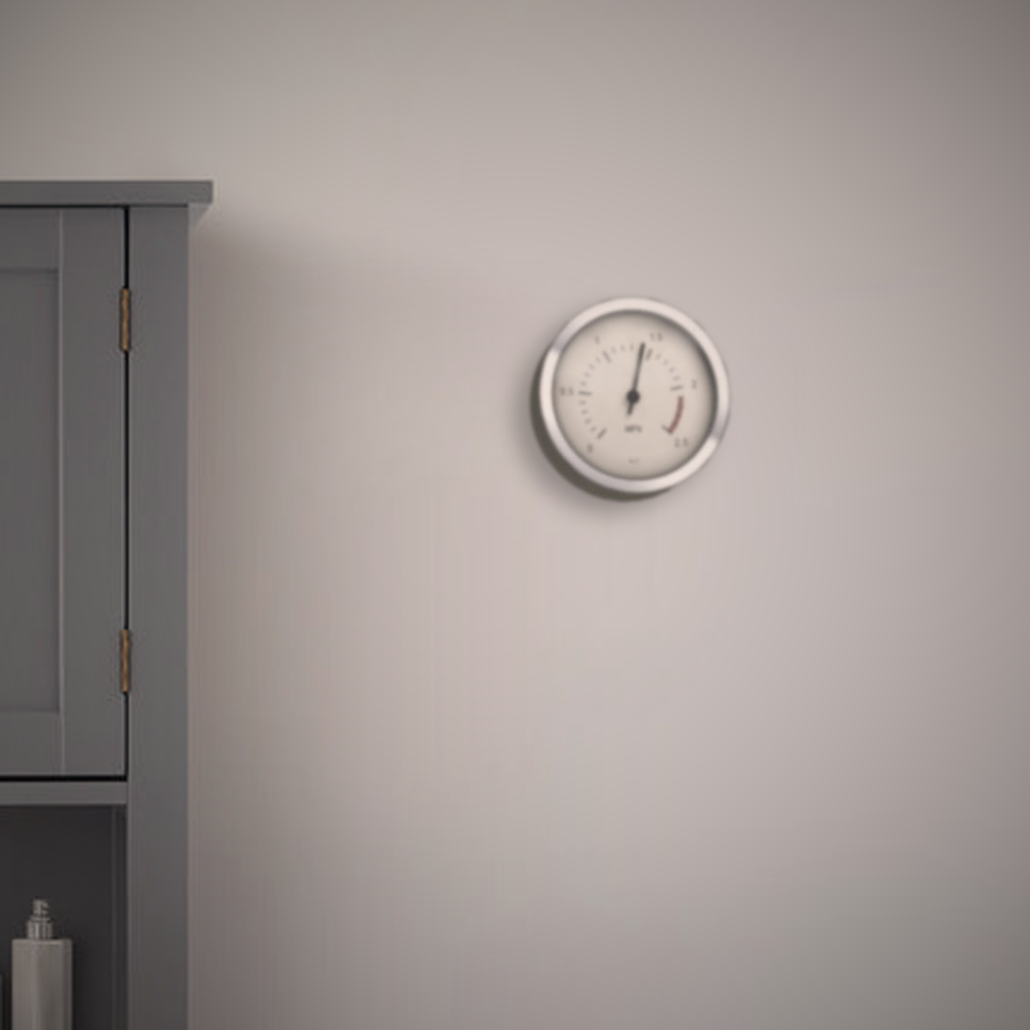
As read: 1.4
